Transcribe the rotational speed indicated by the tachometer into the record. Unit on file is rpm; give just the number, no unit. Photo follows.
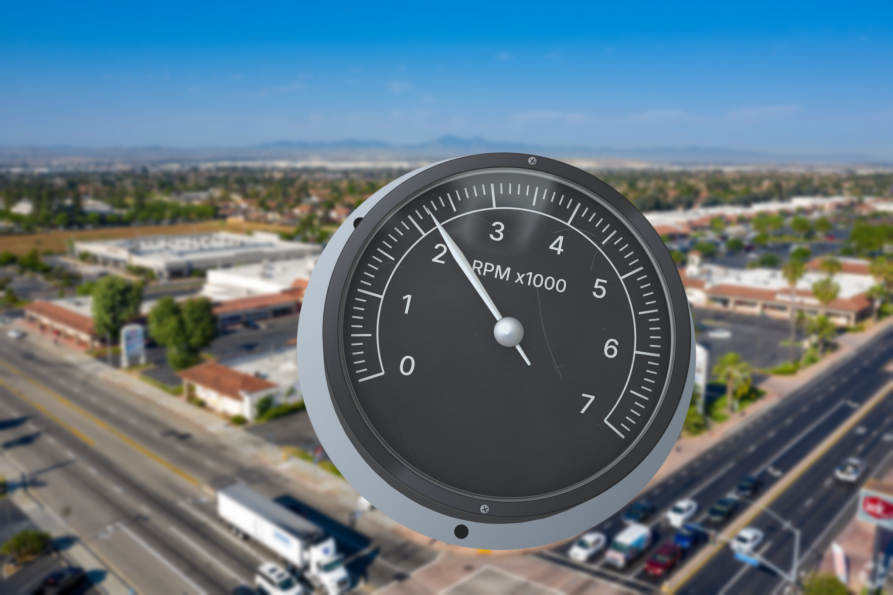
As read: 2200
